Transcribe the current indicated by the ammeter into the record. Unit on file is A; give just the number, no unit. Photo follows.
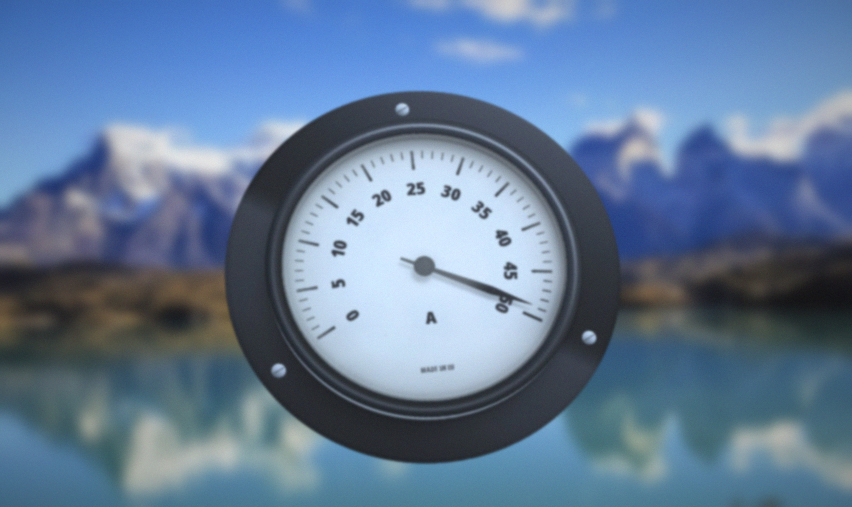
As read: 49
